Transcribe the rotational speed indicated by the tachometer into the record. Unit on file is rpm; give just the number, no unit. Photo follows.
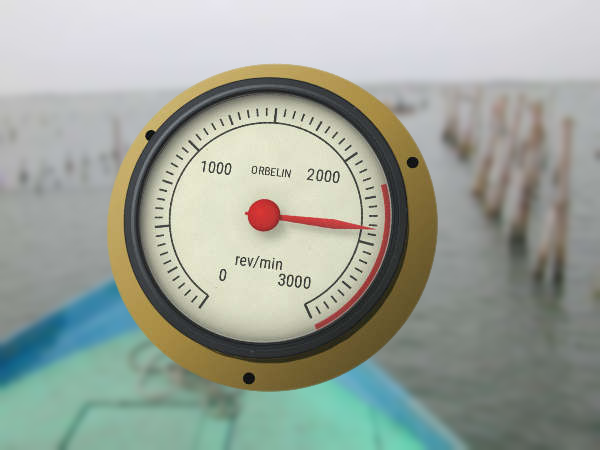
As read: 2425
